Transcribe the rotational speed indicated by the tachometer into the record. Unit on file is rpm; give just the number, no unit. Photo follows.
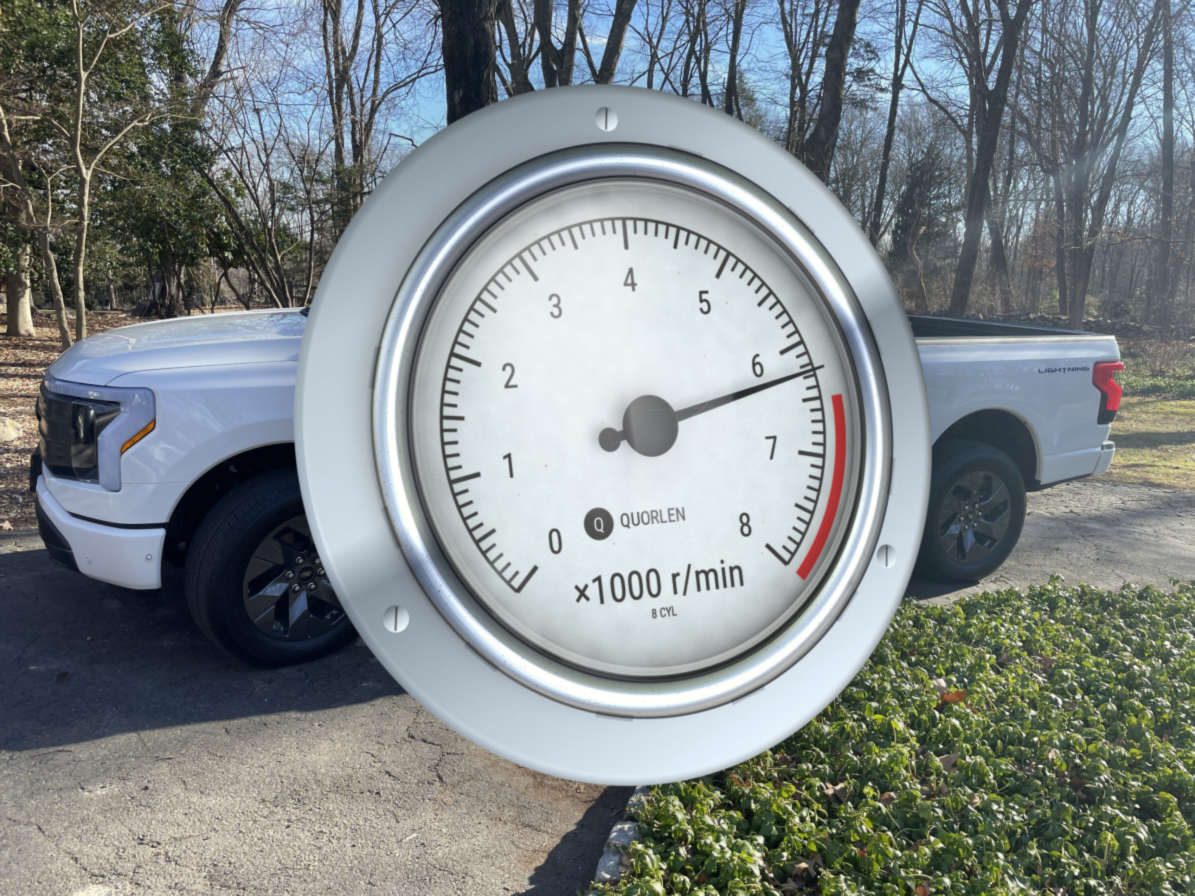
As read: 6250
